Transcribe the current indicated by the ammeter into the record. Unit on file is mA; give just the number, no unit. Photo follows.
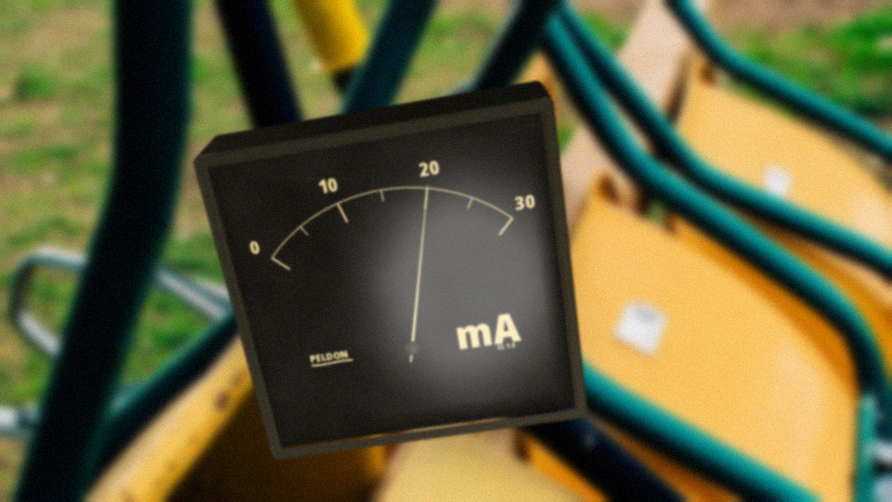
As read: 20
